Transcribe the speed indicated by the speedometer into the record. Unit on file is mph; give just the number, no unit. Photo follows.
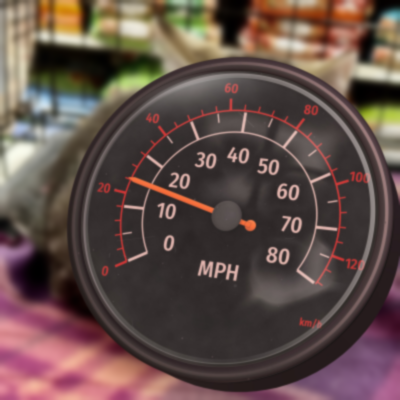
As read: 15
